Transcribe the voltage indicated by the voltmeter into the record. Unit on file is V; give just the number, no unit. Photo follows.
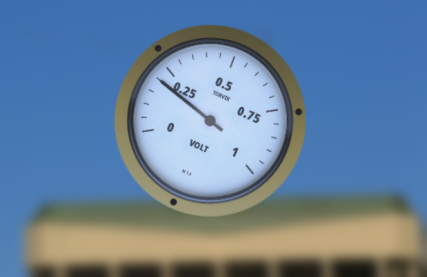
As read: 0.2
